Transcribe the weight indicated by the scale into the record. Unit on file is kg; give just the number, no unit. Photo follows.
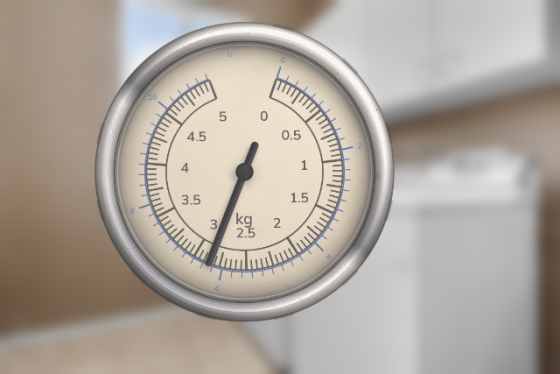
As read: 2.85
